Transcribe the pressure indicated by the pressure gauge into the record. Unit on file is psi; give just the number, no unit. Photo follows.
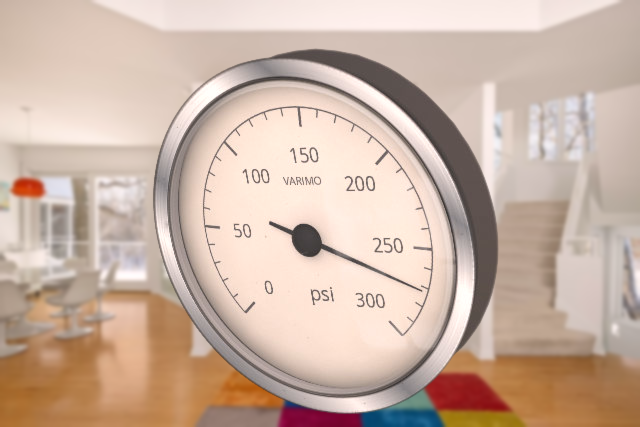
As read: 270
